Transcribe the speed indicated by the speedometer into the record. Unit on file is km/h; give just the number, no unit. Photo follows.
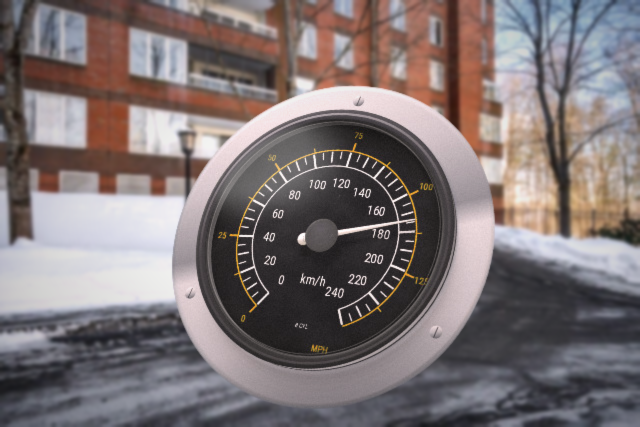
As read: 175
